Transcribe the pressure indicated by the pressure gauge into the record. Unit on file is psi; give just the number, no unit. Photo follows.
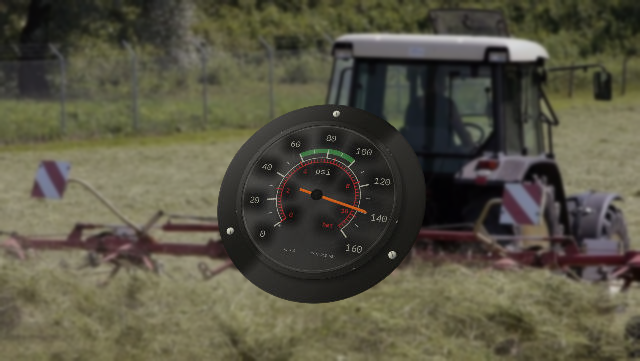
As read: 140
